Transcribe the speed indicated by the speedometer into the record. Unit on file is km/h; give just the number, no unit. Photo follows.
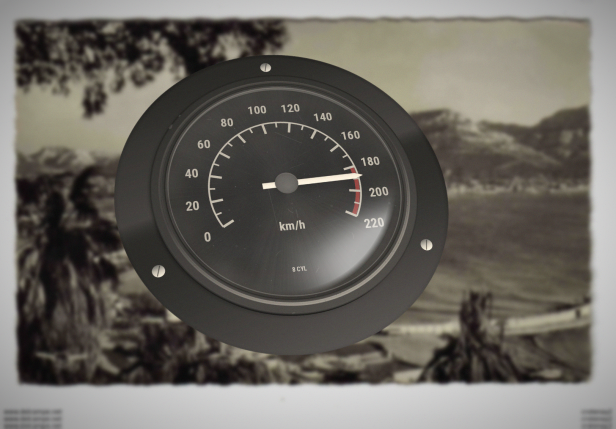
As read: 190
